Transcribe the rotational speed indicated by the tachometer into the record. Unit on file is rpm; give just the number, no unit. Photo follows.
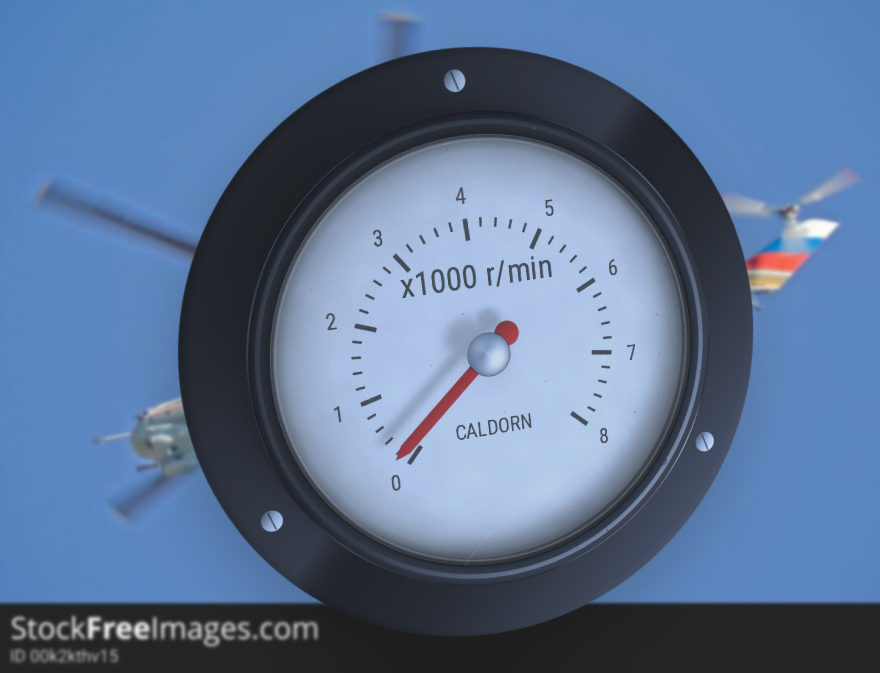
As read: 200
